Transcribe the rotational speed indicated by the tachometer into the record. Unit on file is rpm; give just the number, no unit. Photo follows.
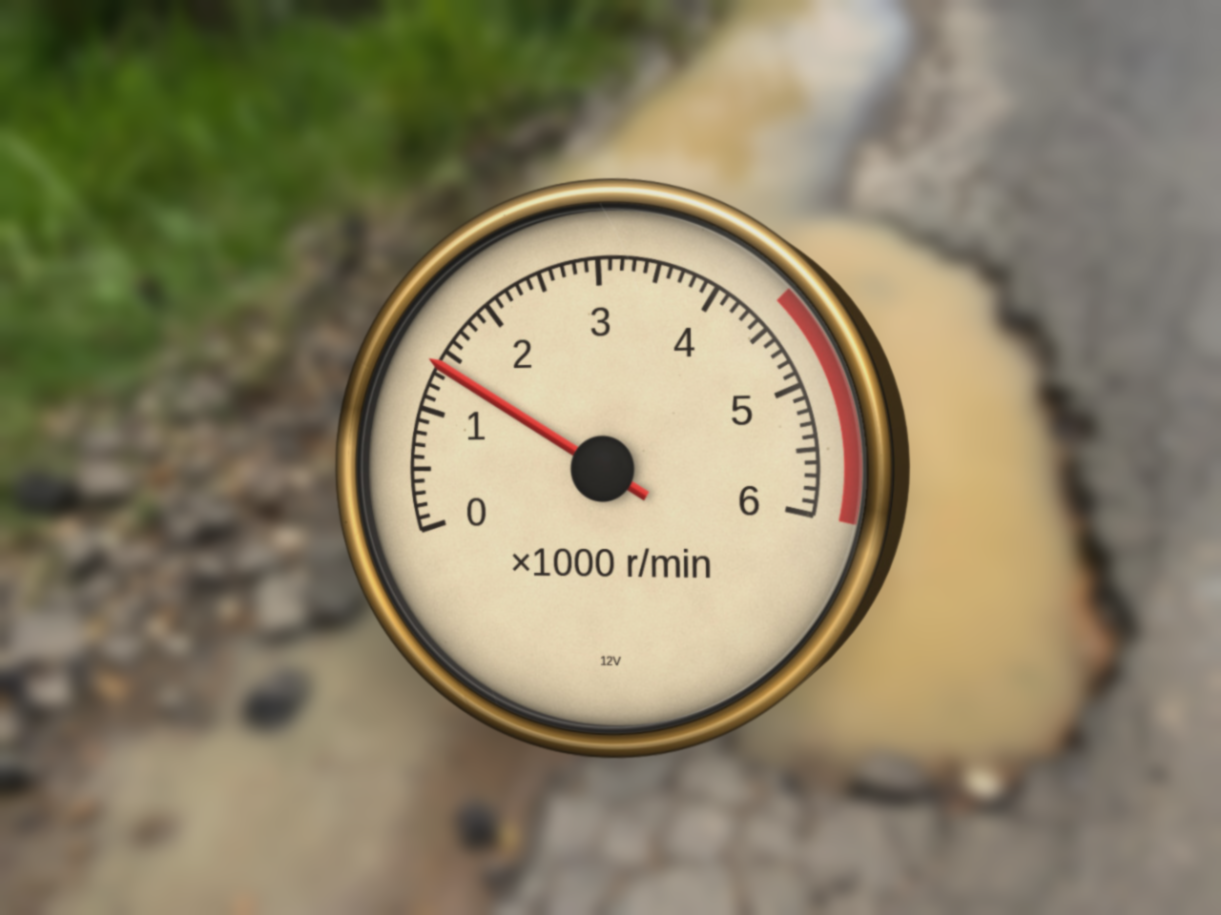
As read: 1400
